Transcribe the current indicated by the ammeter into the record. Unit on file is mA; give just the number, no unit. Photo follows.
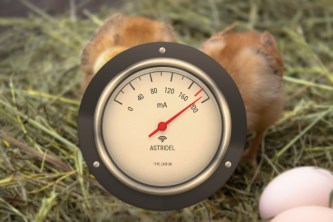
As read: 190
